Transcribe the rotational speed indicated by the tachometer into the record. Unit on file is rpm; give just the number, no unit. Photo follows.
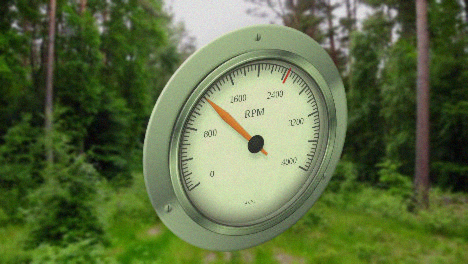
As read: 1200
